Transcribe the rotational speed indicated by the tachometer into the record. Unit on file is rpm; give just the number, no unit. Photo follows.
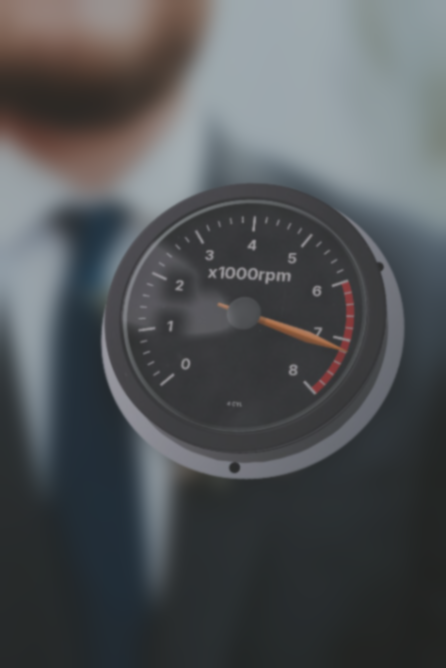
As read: 7200
